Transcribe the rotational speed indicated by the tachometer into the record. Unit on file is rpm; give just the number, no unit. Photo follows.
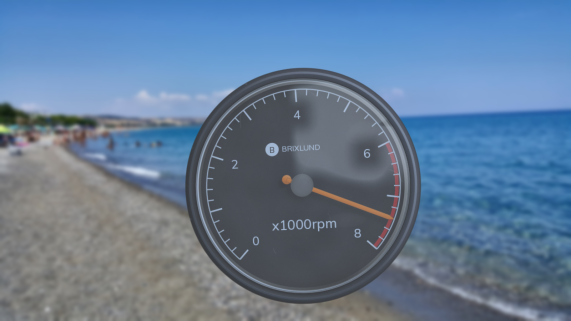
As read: 7400
